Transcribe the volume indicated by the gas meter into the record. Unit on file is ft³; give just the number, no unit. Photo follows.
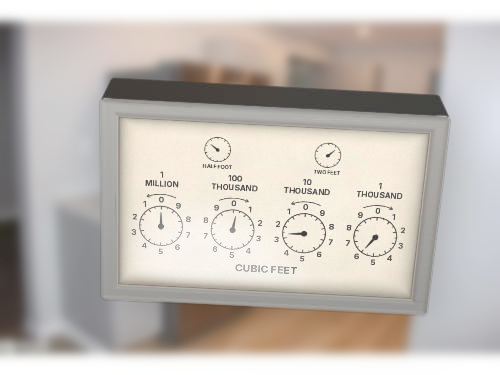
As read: 2600
